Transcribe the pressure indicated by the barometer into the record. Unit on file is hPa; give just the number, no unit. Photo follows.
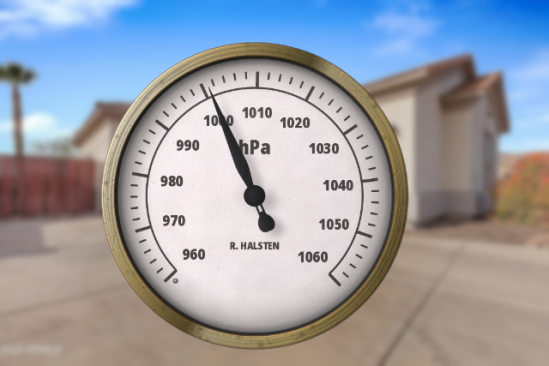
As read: 1001
